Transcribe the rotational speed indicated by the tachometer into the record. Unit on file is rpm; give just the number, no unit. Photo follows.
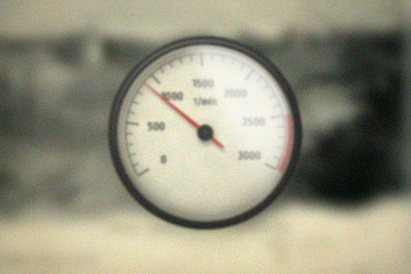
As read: 900
